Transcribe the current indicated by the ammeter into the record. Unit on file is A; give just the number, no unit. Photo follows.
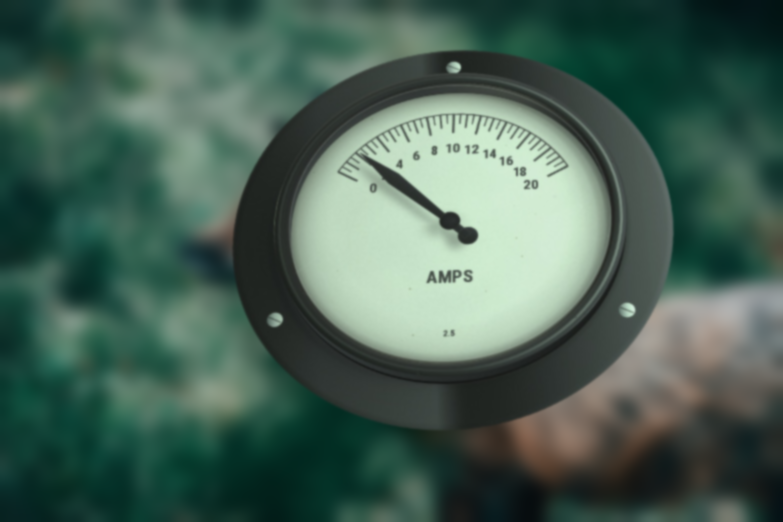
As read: 2
